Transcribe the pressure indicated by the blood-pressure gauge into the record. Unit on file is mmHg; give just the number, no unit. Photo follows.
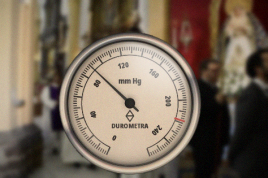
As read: 90
